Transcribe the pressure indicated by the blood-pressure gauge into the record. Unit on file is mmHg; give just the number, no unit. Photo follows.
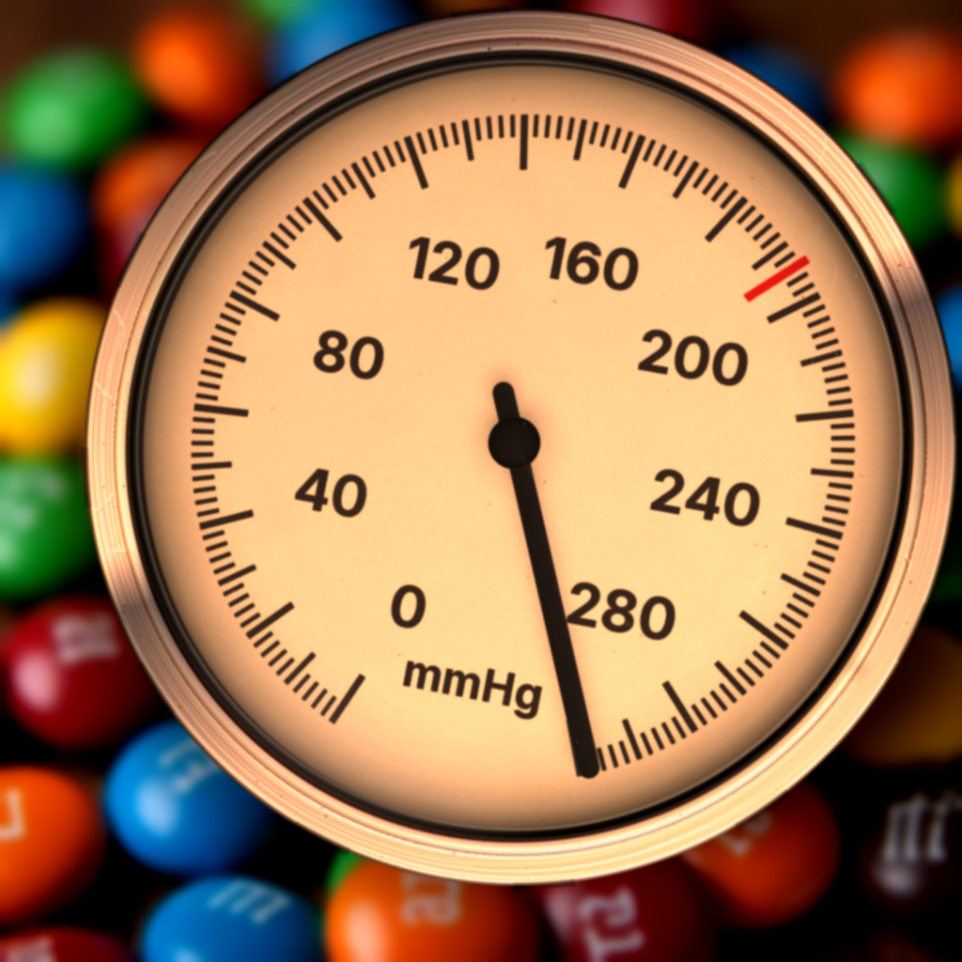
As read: 298
